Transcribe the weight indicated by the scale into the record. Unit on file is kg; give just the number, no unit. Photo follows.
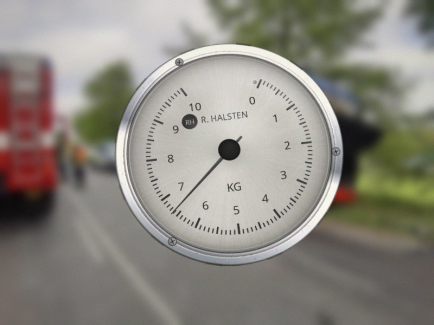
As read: 6.6
